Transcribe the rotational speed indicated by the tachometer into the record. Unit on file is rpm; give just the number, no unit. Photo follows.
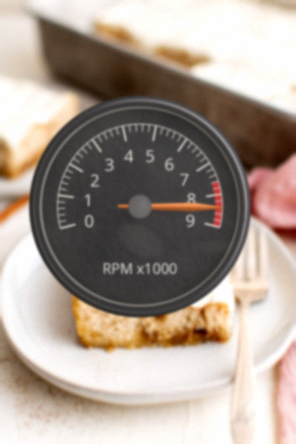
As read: 8400
